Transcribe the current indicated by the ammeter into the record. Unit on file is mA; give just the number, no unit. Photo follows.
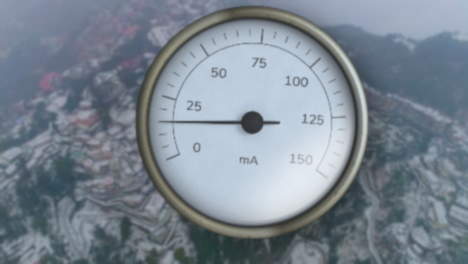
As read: 15
